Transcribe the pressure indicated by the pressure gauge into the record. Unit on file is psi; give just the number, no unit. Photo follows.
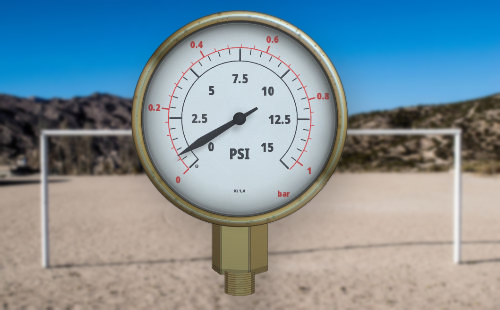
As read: 0.75
